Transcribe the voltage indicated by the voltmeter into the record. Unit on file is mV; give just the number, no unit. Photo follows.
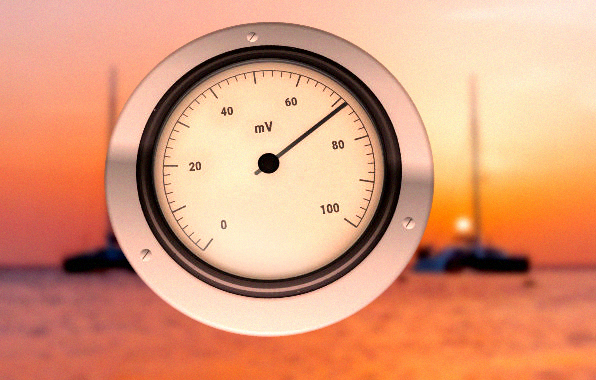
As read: 72
